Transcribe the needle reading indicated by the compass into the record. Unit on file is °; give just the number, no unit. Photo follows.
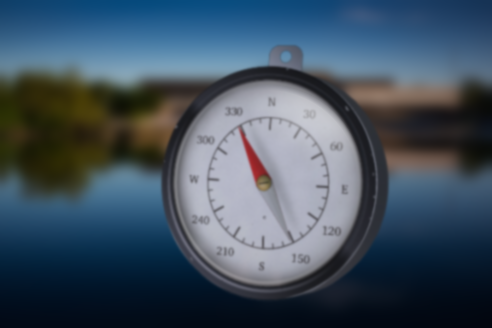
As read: 330
